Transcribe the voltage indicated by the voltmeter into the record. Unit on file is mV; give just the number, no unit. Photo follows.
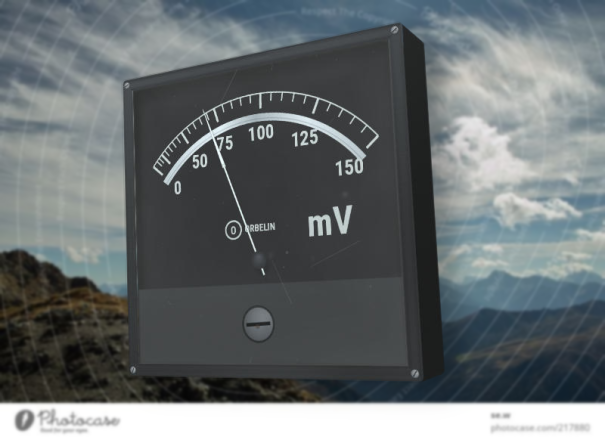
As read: 70
